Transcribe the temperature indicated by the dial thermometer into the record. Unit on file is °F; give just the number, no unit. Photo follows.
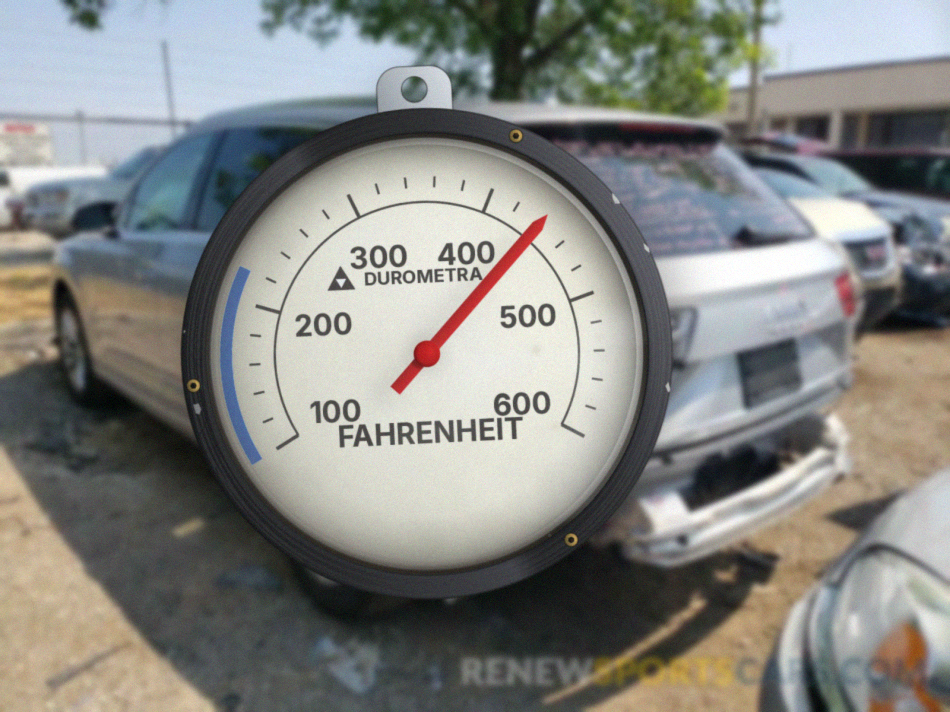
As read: 440
